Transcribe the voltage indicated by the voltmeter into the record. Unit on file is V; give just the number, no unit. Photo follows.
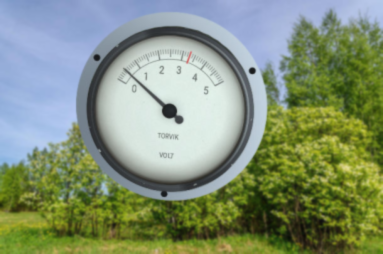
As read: 0.5
